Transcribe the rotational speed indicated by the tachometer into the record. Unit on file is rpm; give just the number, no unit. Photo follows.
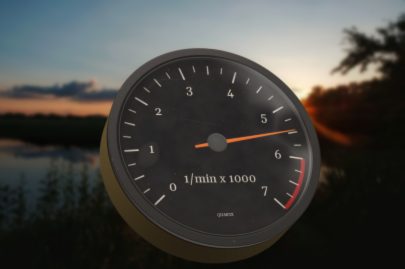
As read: 5500
